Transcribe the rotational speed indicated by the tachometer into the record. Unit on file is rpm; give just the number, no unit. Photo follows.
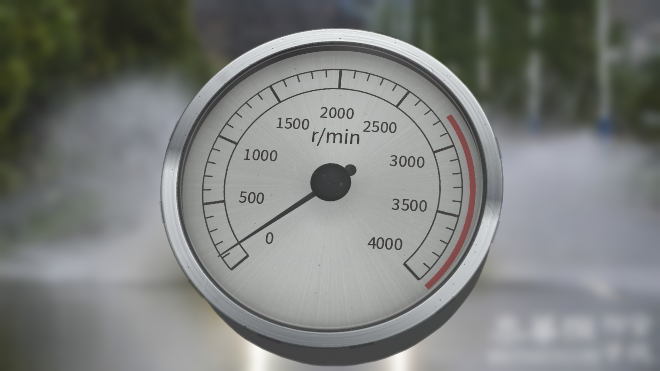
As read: 100
